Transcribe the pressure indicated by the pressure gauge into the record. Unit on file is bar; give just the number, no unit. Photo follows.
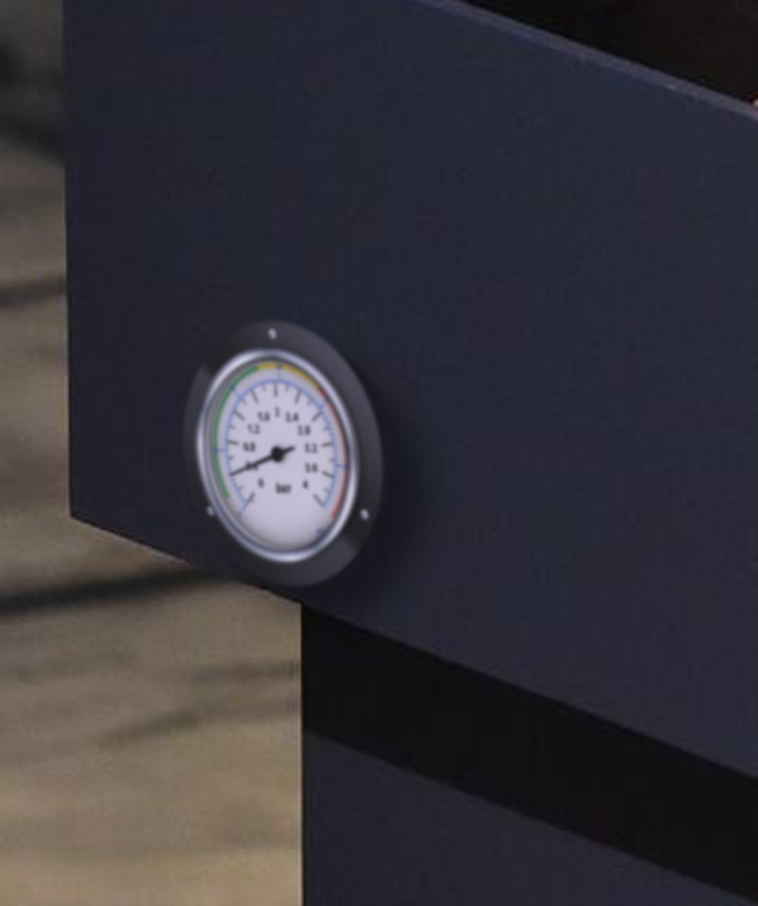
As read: 0.4
